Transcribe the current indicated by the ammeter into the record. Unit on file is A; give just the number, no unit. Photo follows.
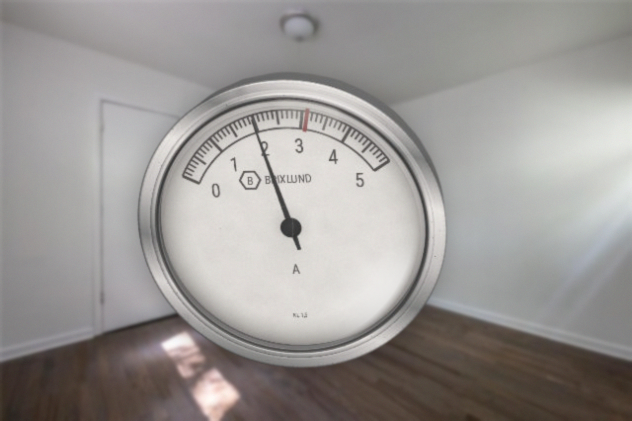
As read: 2
